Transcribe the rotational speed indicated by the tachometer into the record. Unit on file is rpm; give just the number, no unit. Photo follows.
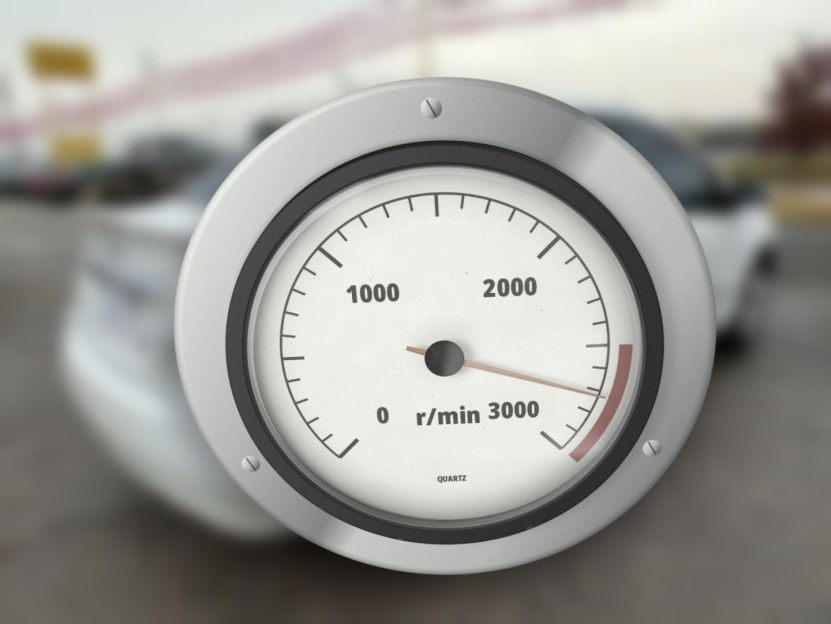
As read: 2700
